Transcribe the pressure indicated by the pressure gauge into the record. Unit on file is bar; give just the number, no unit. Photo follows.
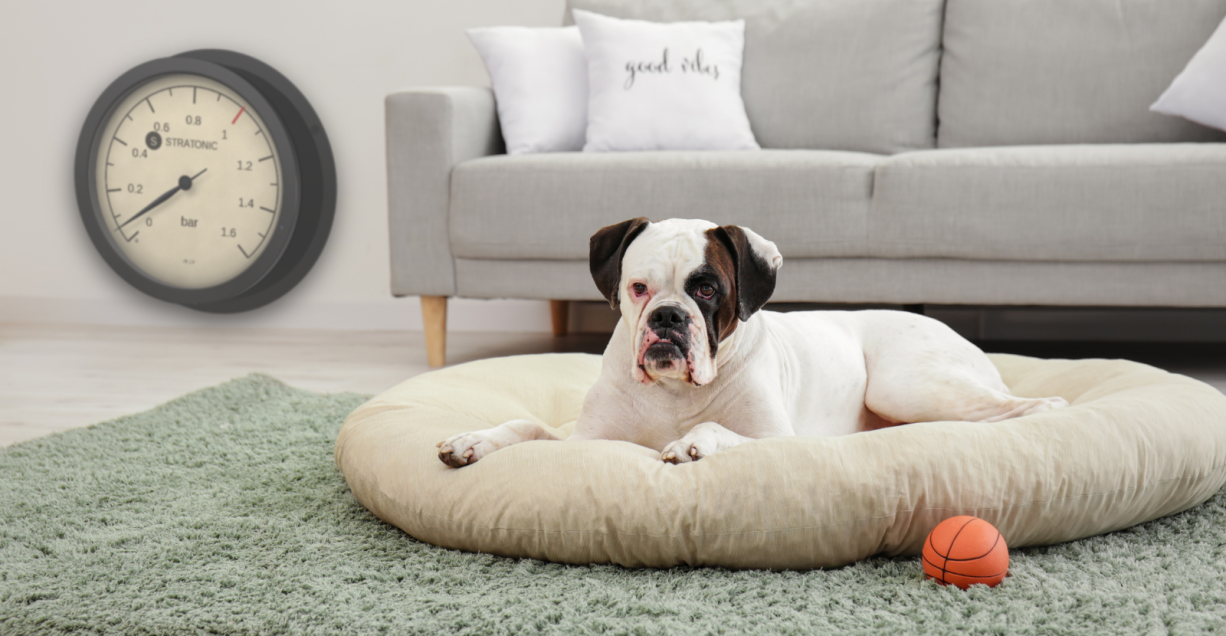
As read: 0.05
